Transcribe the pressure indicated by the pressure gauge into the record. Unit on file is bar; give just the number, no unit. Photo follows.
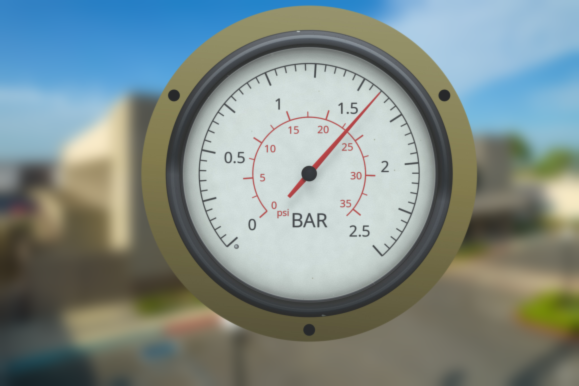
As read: 1.6
